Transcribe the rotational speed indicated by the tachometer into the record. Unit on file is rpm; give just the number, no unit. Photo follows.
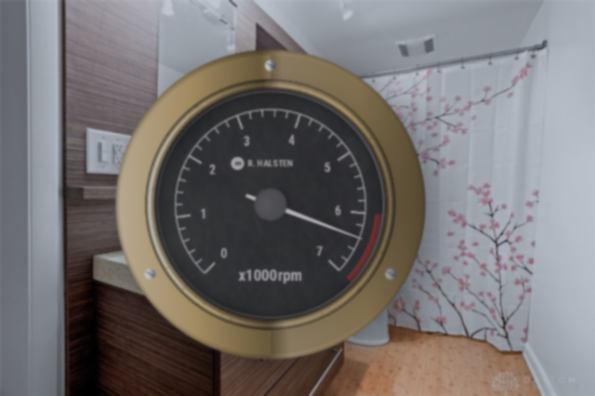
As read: 6400
